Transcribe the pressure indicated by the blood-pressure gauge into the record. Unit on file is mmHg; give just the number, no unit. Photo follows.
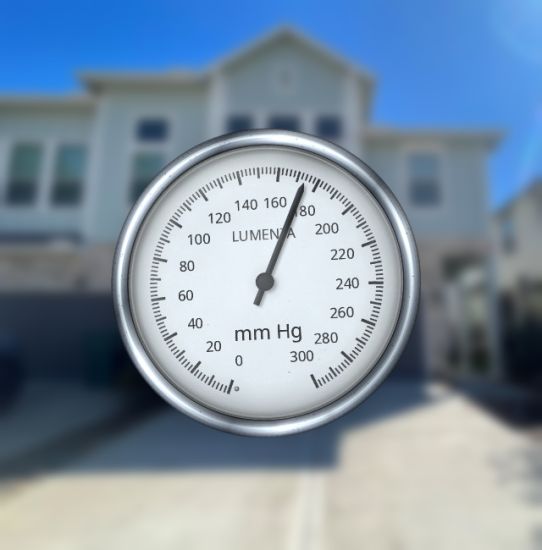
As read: 174
